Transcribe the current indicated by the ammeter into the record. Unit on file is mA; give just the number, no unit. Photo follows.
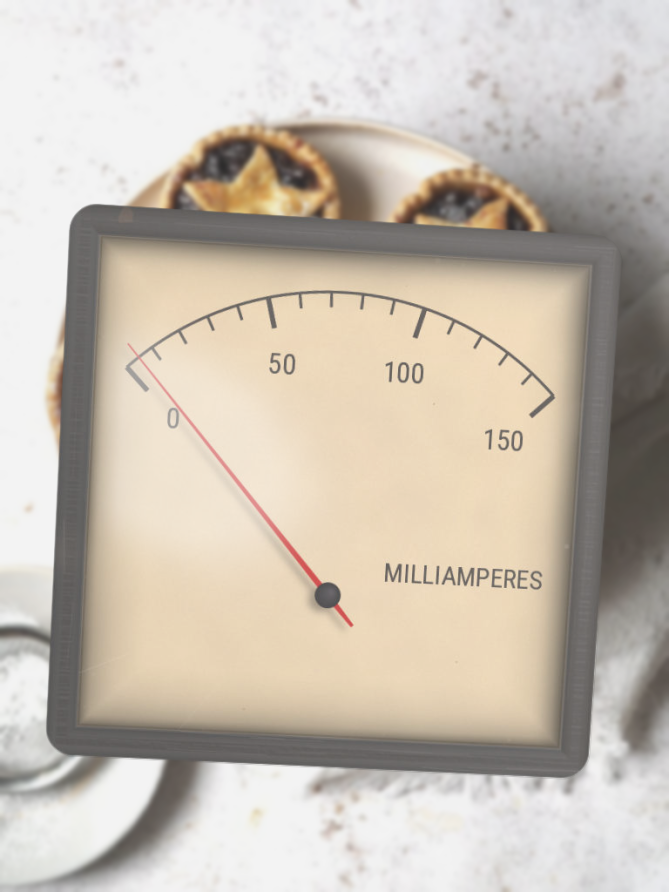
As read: 5
